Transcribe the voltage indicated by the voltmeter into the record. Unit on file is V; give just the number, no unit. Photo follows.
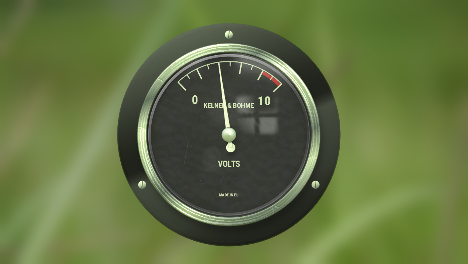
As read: 4
